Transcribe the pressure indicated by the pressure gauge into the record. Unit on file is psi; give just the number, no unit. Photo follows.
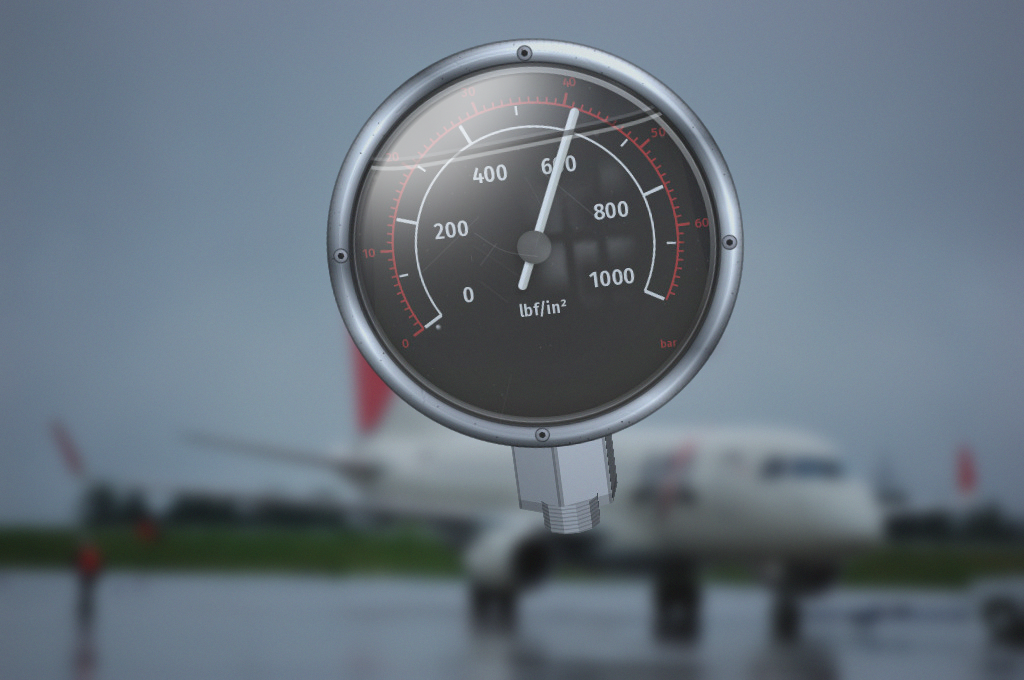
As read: 600
